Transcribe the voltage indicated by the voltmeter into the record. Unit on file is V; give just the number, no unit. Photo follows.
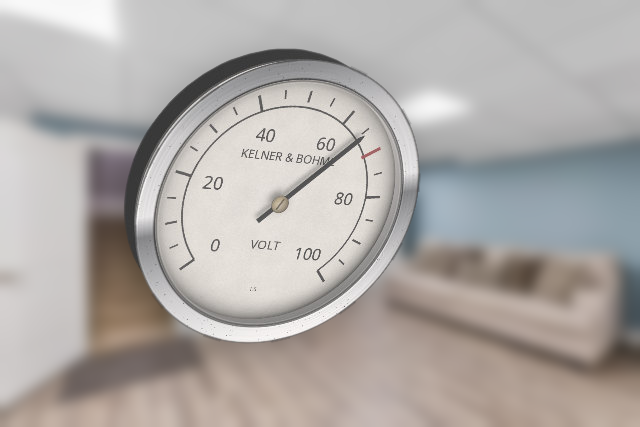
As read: 65
